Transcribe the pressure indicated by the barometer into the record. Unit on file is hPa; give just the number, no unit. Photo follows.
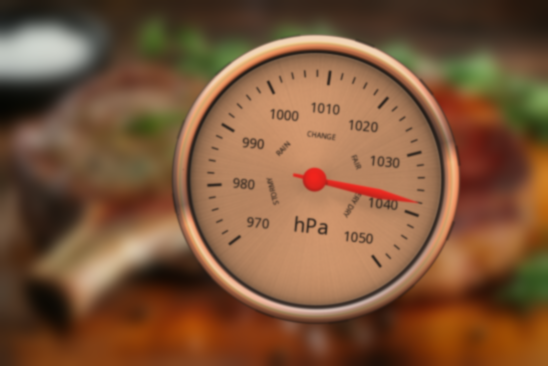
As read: 1038
